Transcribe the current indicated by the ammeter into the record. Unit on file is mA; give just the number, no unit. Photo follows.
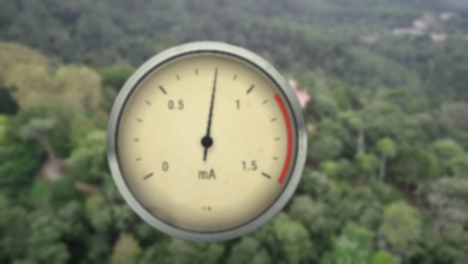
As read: 0.8
